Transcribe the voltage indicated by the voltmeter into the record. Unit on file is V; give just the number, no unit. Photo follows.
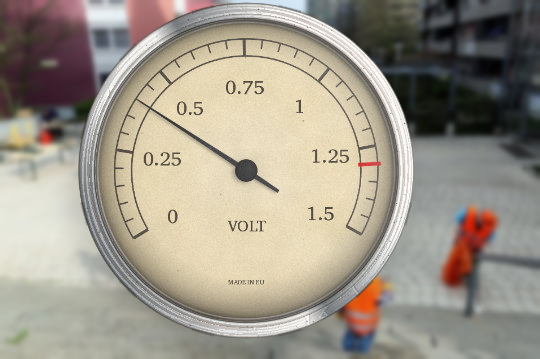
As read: 0.4
